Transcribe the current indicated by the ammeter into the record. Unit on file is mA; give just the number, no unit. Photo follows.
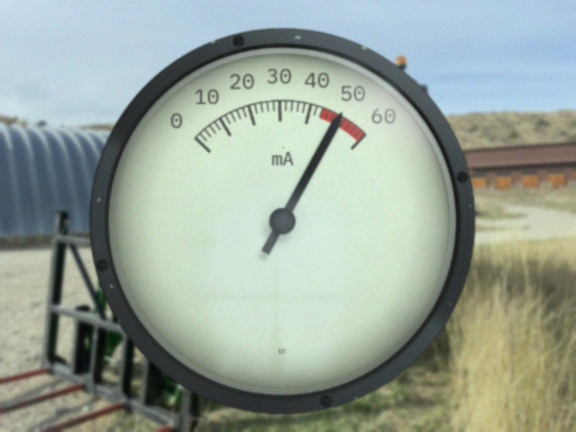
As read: 50
